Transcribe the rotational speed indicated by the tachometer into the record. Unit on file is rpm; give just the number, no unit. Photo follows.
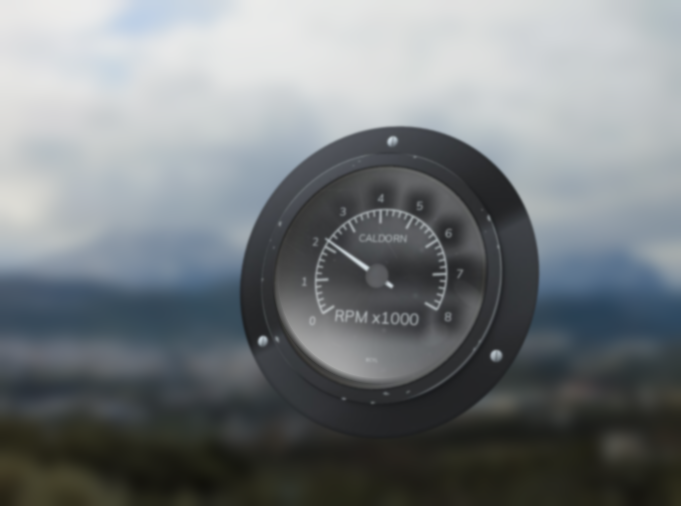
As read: 2200
